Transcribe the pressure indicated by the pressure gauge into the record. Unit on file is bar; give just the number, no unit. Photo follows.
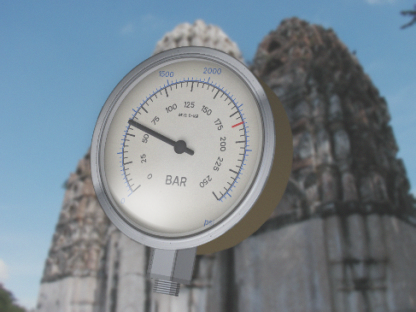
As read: 60
